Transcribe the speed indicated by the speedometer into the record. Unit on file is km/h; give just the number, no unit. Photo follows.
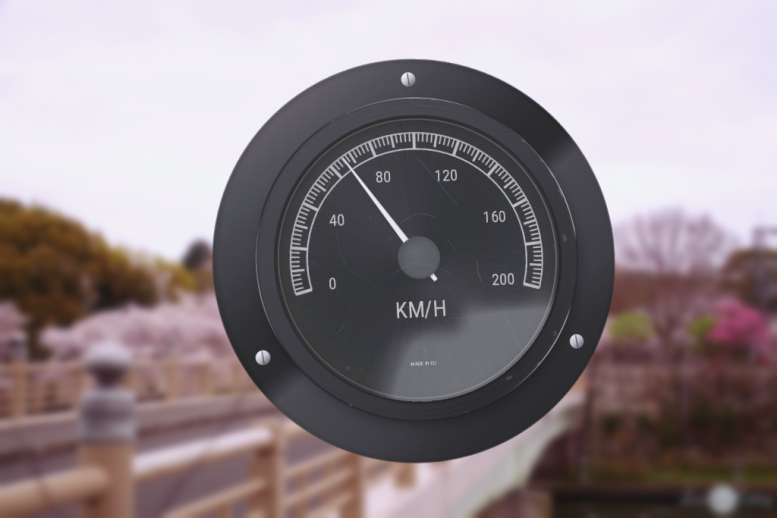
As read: 66
